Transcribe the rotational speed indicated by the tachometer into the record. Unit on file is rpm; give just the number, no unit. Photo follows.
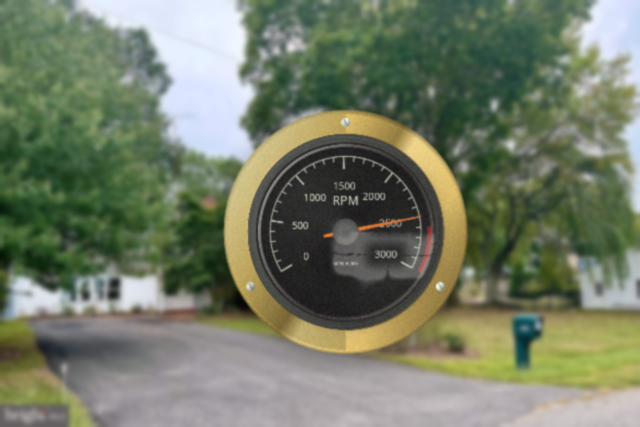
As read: 2500
